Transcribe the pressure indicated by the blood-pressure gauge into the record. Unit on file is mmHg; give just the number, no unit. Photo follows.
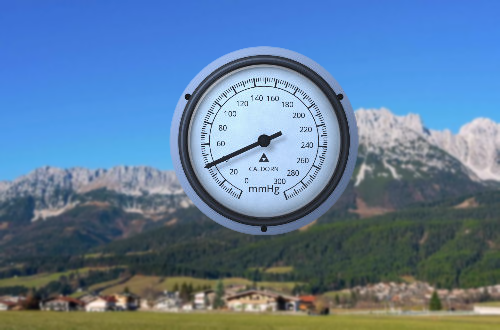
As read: 40
